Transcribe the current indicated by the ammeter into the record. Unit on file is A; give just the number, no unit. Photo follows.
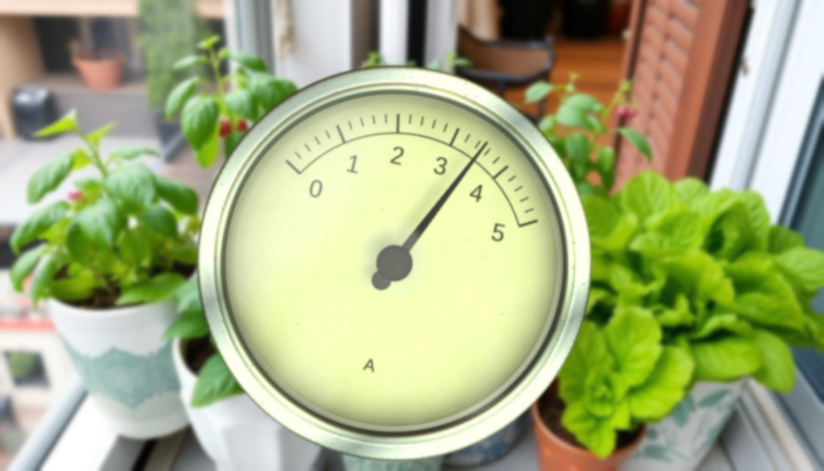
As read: 3.5
